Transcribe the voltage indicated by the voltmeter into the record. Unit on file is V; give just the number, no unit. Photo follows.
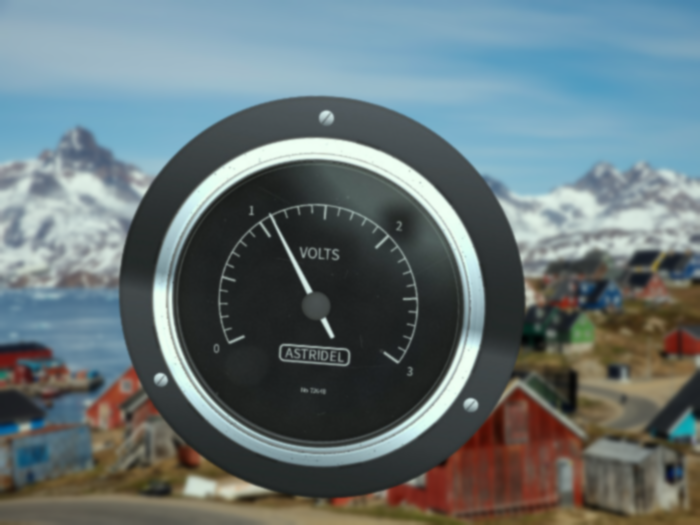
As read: 1.1
